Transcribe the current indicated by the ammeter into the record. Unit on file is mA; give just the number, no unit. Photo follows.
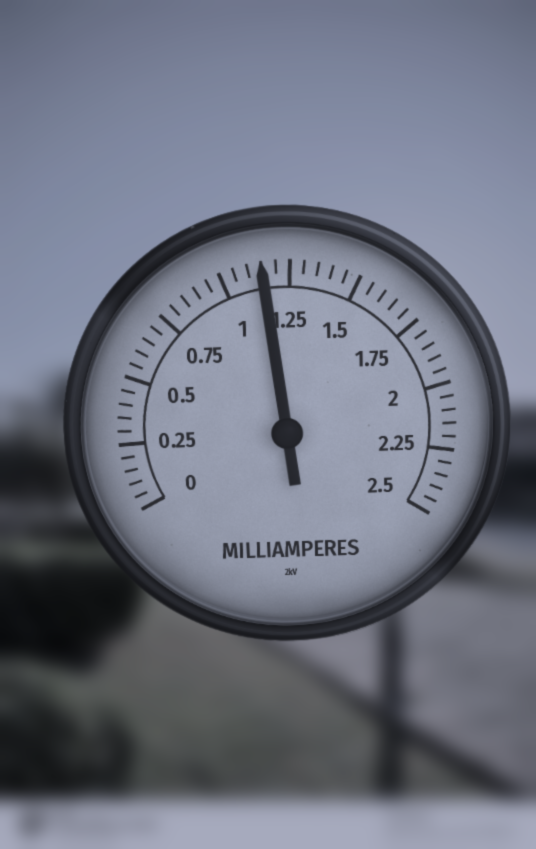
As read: 1.15
